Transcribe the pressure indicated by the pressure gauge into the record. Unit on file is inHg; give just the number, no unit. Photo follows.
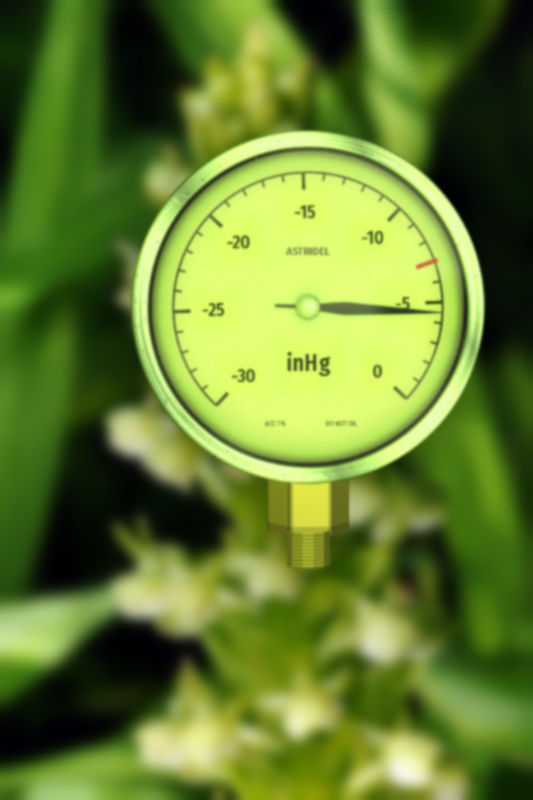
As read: -4.5
